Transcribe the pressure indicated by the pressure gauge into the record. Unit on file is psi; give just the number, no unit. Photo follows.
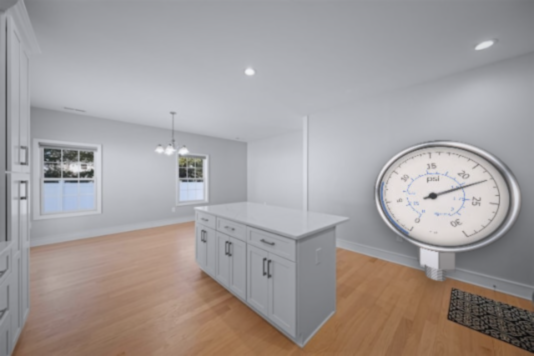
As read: 22
